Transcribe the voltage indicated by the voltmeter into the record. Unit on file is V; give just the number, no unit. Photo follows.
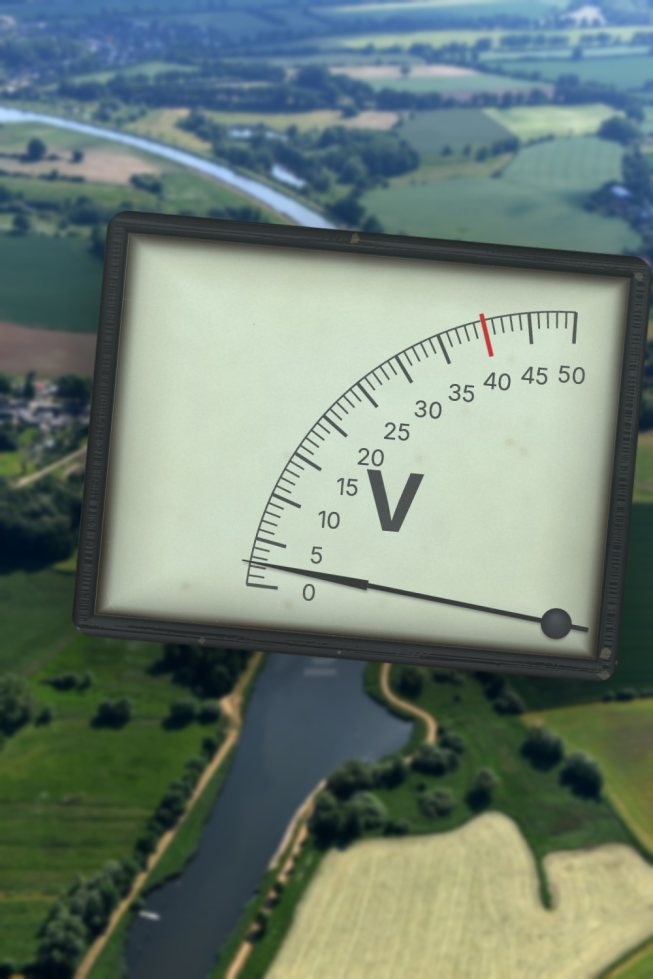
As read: 2.5
